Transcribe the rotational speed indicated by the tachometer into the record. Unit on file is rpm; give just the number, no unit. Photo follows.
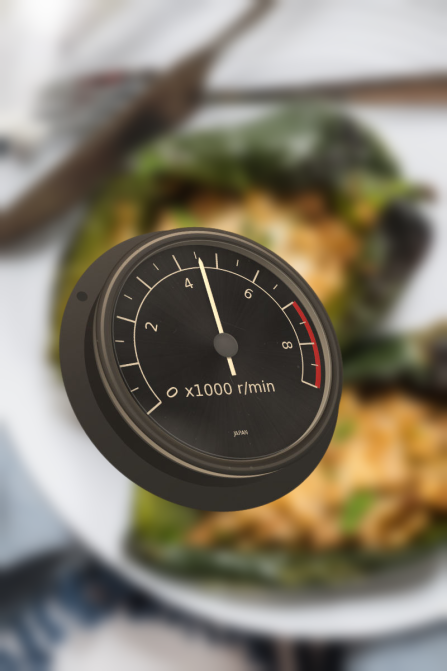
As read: 4500
